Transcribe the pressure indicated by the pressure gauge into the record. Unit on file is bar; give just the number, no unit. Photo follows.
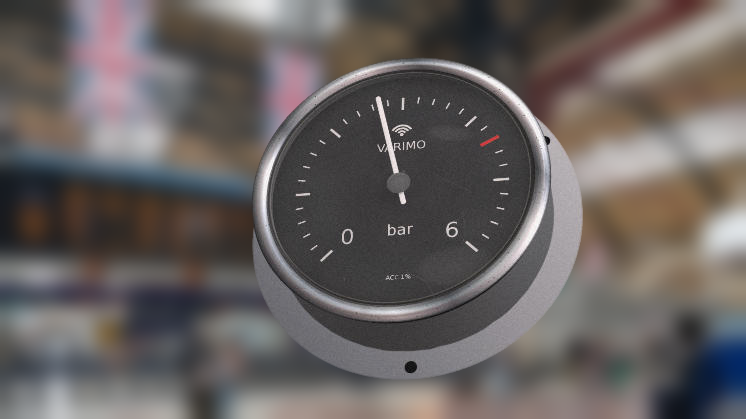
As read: 2.7
